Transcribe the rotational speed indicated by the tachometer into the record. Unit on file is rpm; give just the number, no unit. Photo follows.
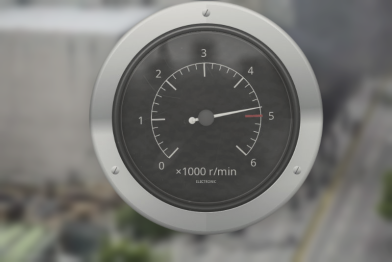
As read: 4800
